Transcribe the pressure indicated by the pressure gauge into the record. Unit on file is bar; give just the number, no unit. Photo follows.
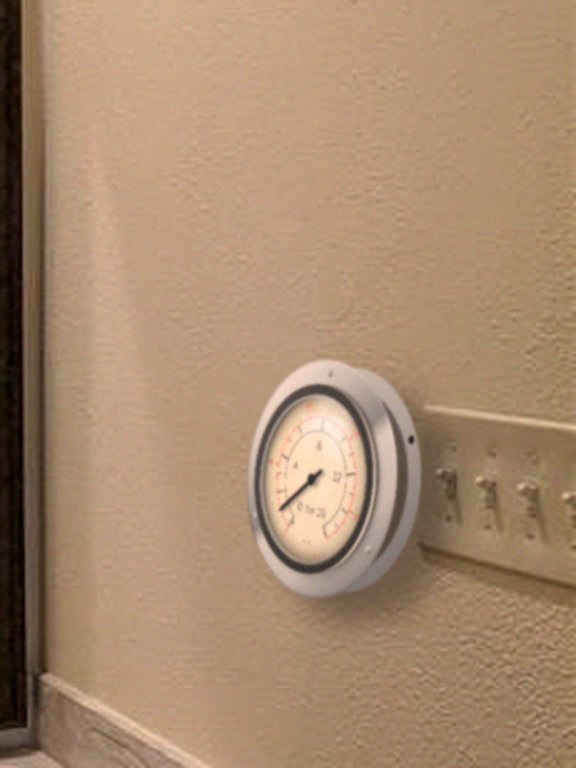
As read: 1
